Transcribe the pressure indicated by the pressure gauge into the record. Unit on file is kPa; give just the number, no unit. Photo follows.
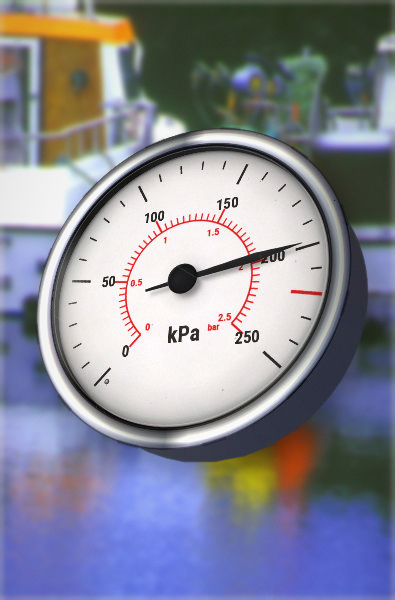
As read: 200
